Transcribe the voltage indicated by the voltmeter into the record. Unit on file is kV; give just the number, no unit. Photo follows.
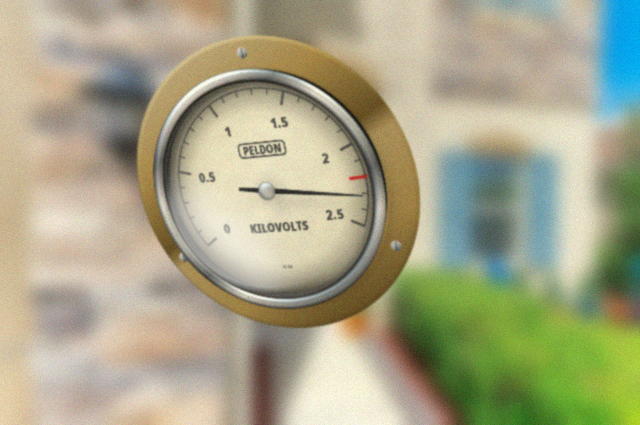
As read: 2.3
